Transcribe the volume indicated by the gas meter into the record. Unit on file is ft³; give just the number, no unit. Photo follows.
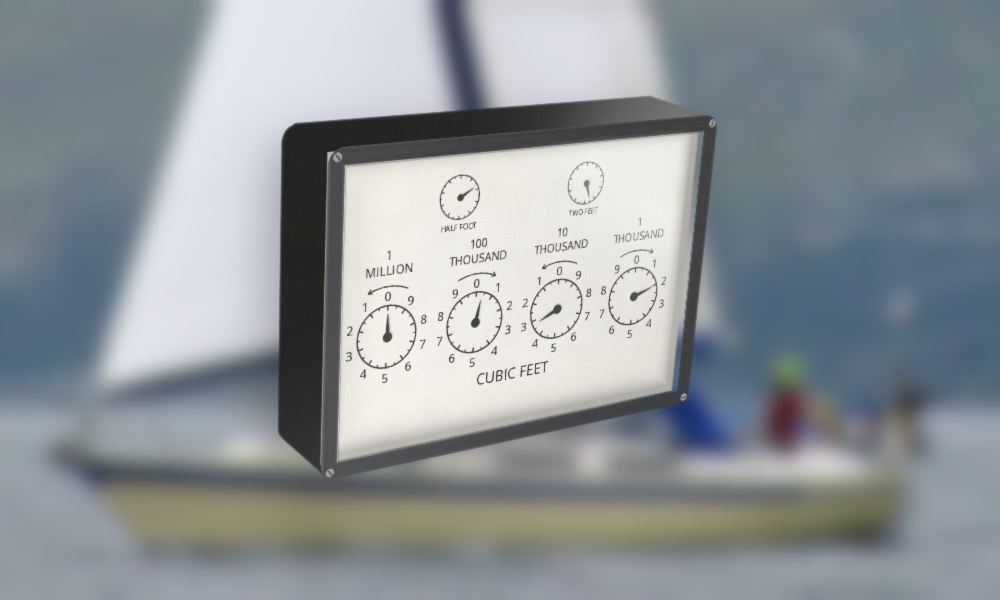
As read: 3200
